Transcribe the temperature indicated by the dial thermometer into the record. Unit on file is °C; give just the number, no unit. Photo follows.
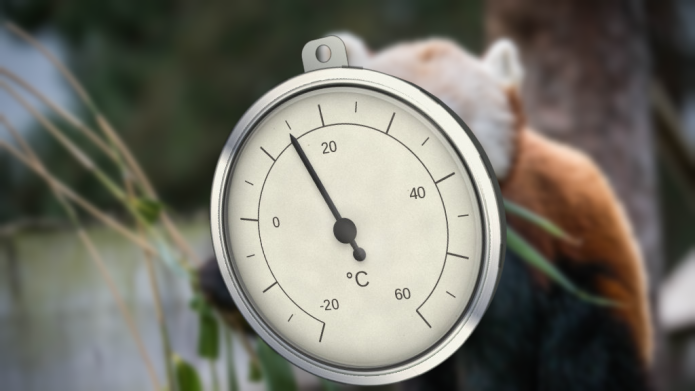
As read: 15
